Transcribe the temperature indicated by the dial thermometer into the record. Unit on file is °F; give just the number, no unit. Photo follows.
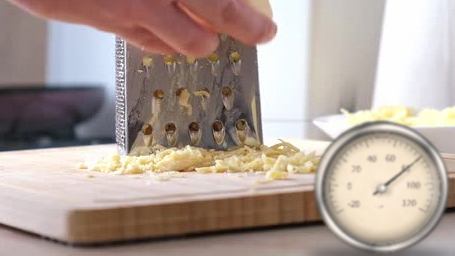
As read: 80
